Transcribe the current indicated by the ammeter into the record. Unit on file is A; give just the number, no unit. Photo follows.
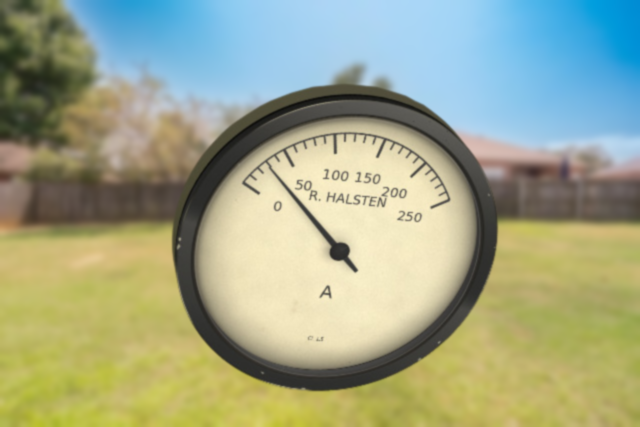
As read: 30
